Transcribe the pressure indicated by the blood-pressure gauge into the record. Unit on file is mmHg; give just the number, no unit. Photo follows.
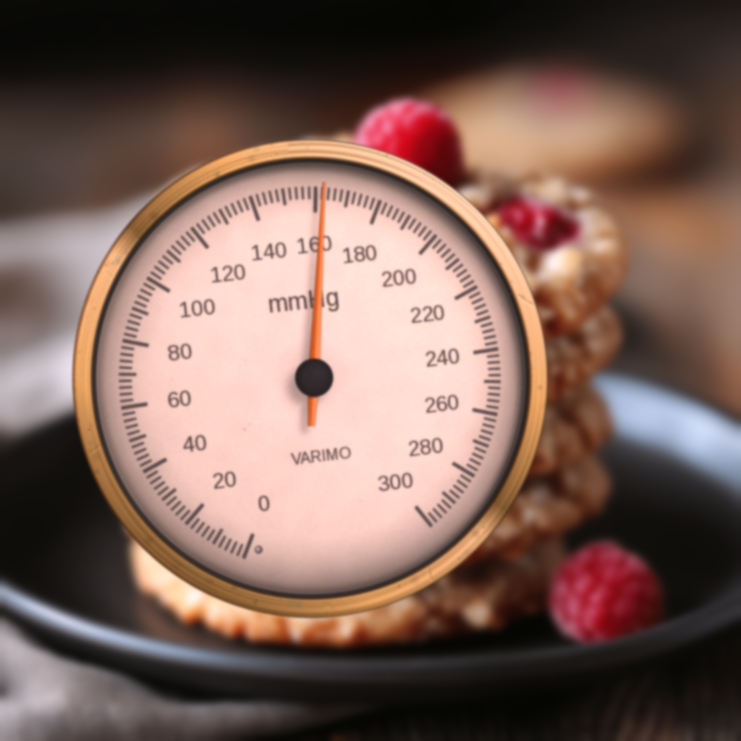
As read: 162
